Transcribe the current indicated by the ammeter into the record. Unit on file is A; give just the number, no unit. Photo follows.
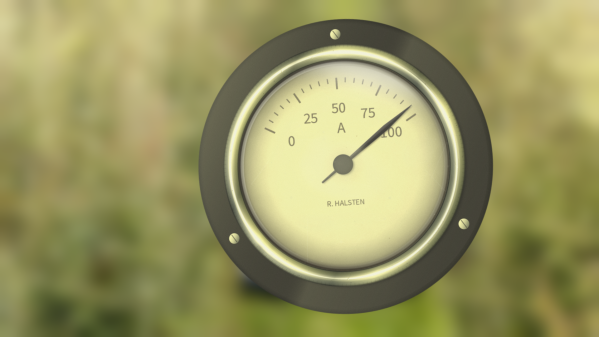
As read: 95
